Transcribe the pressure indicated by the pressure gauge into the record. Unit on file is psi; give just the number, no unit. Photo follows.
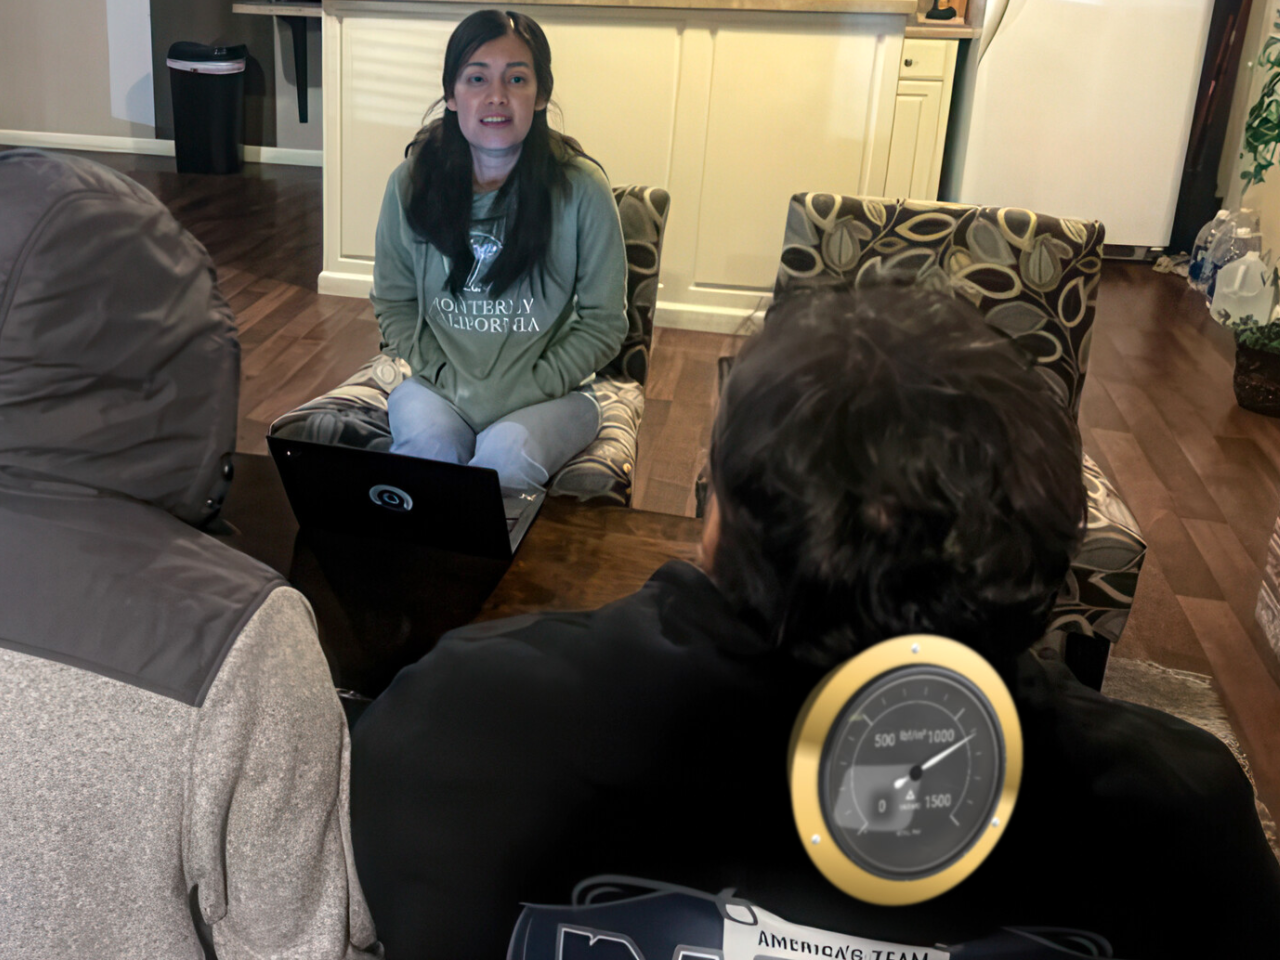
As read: 1100
